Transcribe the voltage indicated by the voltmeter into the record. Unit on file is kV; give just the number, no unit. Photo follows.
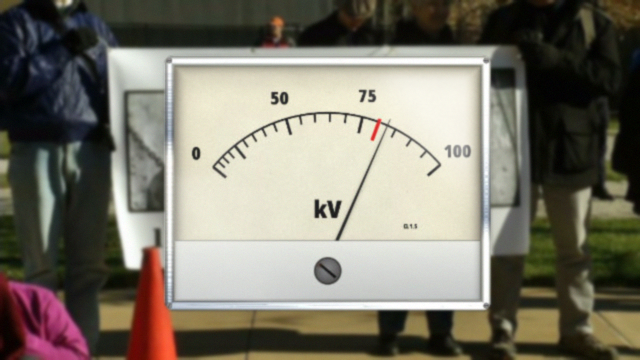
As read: 82.5
